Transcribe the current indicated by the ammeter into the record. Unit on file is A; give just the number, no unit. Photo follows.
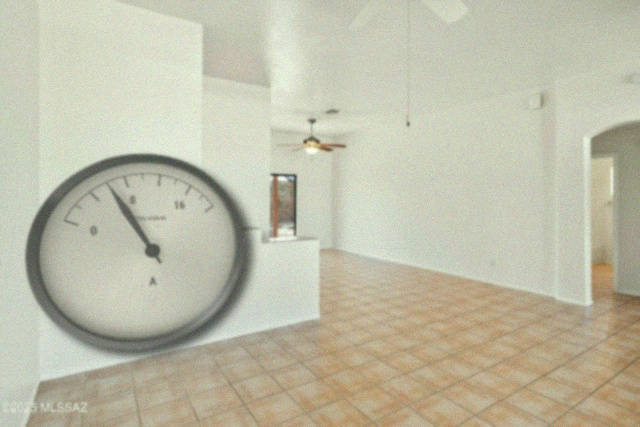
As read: 6
